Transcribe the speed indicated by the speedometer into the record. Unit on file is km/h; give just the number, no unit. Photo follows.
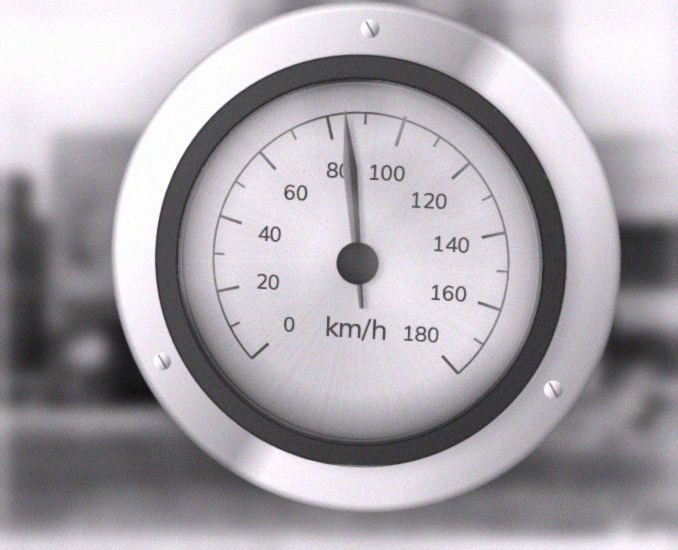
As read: 85
